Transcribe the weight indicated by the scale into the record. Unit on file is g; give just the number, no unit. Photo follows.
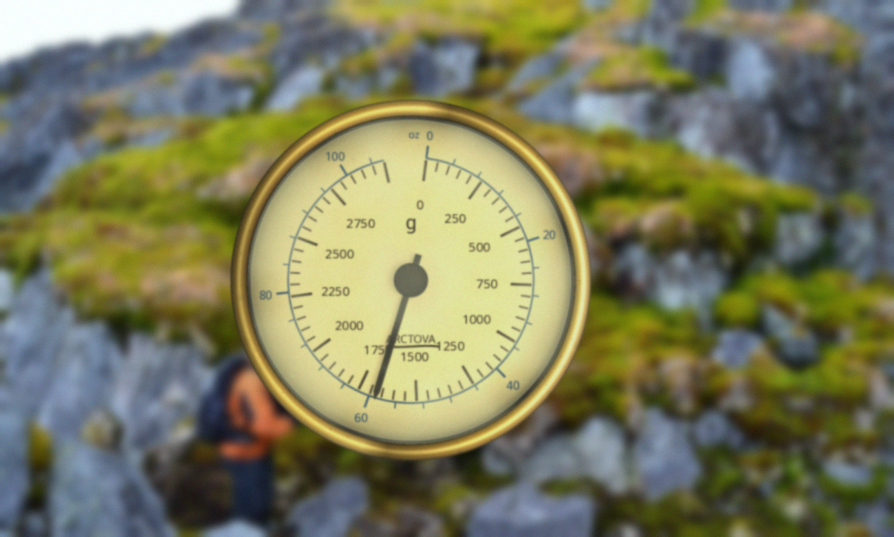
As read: 1675
